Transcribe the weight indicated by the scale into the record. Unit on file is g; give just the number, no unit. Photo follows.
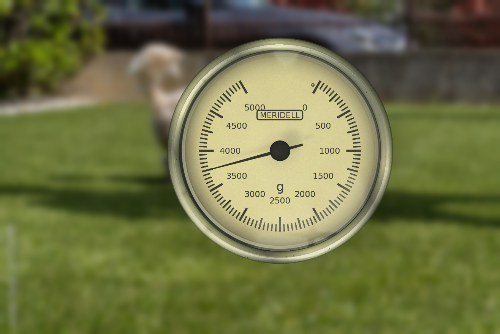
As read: 3750
